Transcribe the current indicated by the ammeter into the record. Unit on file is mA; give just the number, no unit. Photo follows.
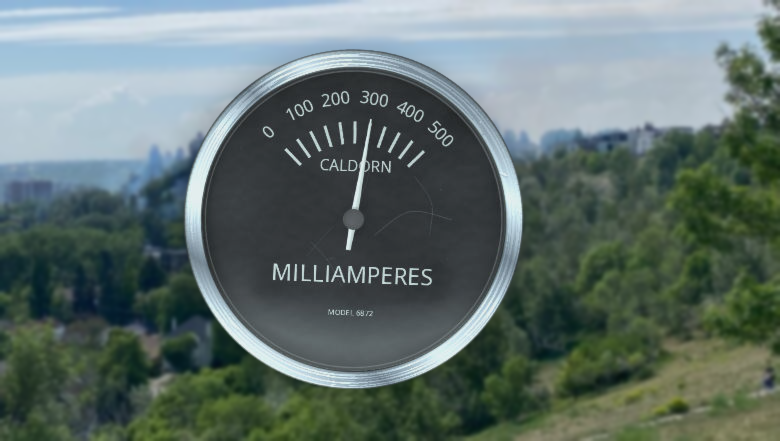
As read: 300
